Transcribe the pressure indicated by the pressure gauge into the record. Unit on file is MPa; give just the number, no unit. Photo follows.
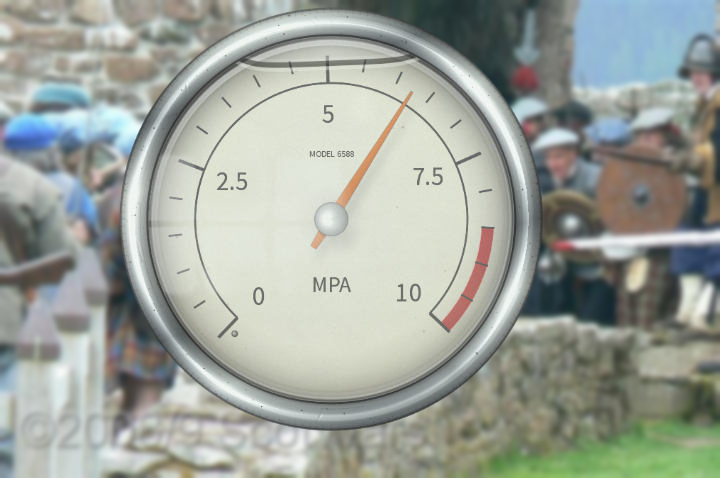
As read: 6.25
